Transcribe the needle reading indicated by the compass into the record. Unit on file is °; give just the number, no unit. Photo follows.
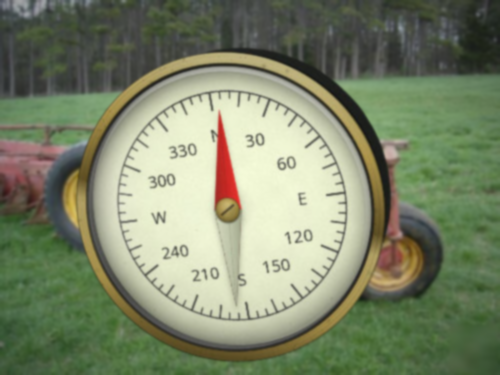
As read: 5
